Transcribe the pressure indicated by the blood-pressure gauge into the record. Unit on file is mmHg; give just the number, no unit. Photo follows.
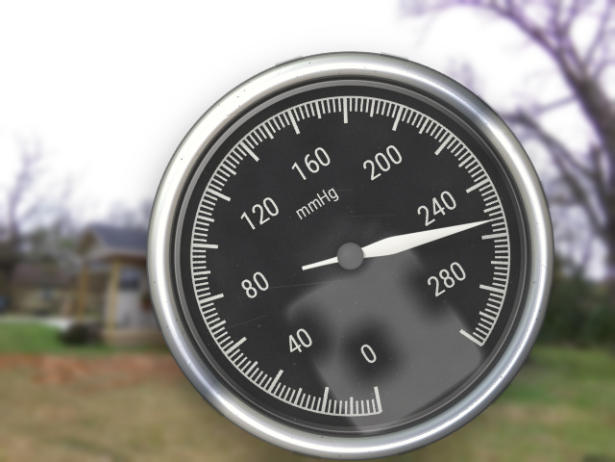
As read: 254
